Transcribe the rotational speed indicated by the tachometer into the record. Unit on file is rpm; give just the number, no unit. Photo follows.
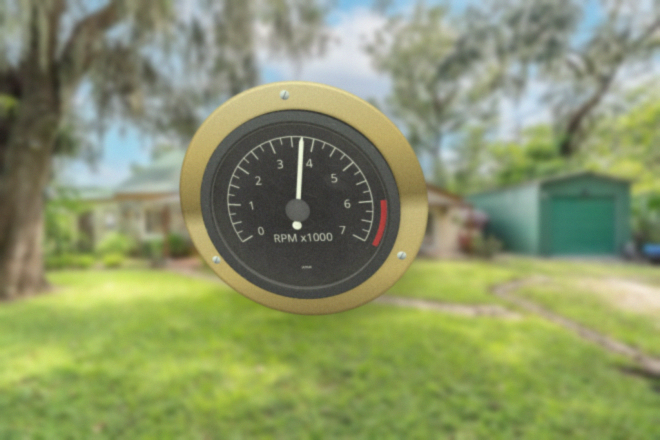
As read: 3750
